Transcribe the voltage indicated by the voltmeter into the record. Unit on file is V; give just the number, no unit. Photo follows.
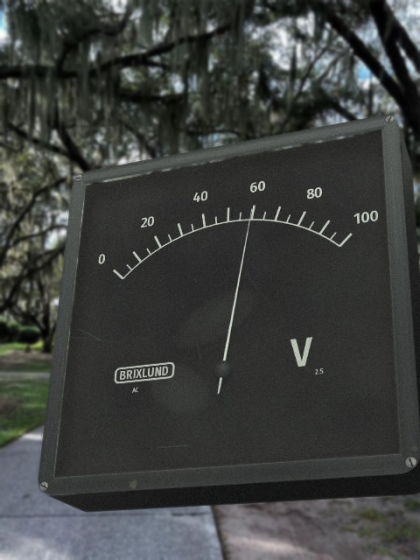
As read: 60
